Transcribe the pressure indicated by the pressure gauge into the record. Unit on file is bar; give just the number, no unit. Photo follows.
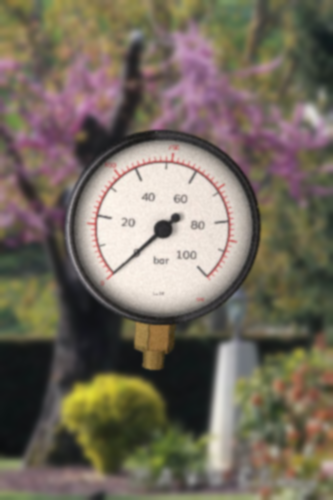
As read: 0
